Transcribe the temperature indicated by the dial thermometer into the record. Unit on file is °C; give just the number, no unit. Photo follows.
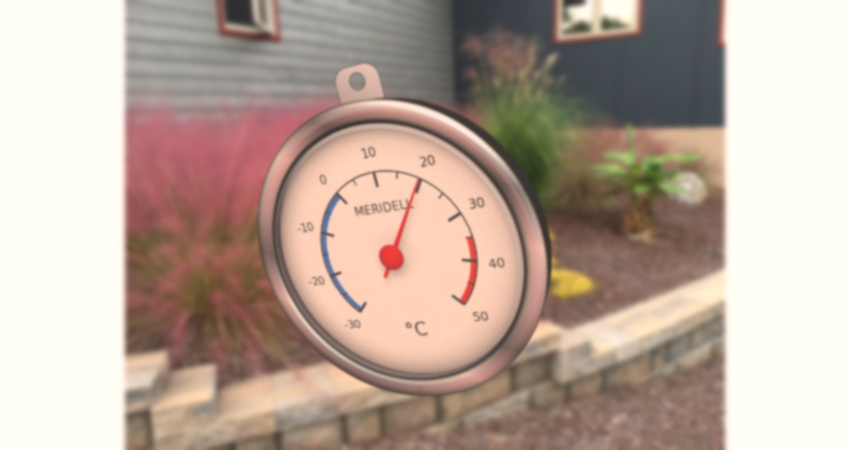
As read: 20
